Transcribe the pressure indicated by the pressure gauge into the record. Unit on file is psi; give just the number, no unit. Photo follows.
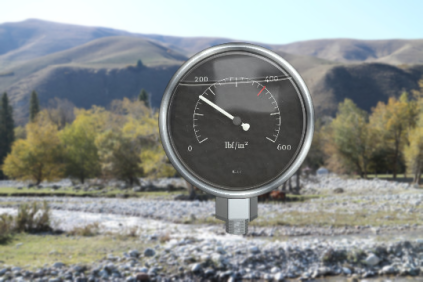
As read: 160
